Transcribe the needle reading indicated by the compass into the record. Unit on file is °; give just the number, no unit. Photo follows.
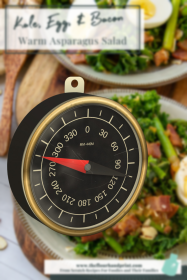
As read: 285
